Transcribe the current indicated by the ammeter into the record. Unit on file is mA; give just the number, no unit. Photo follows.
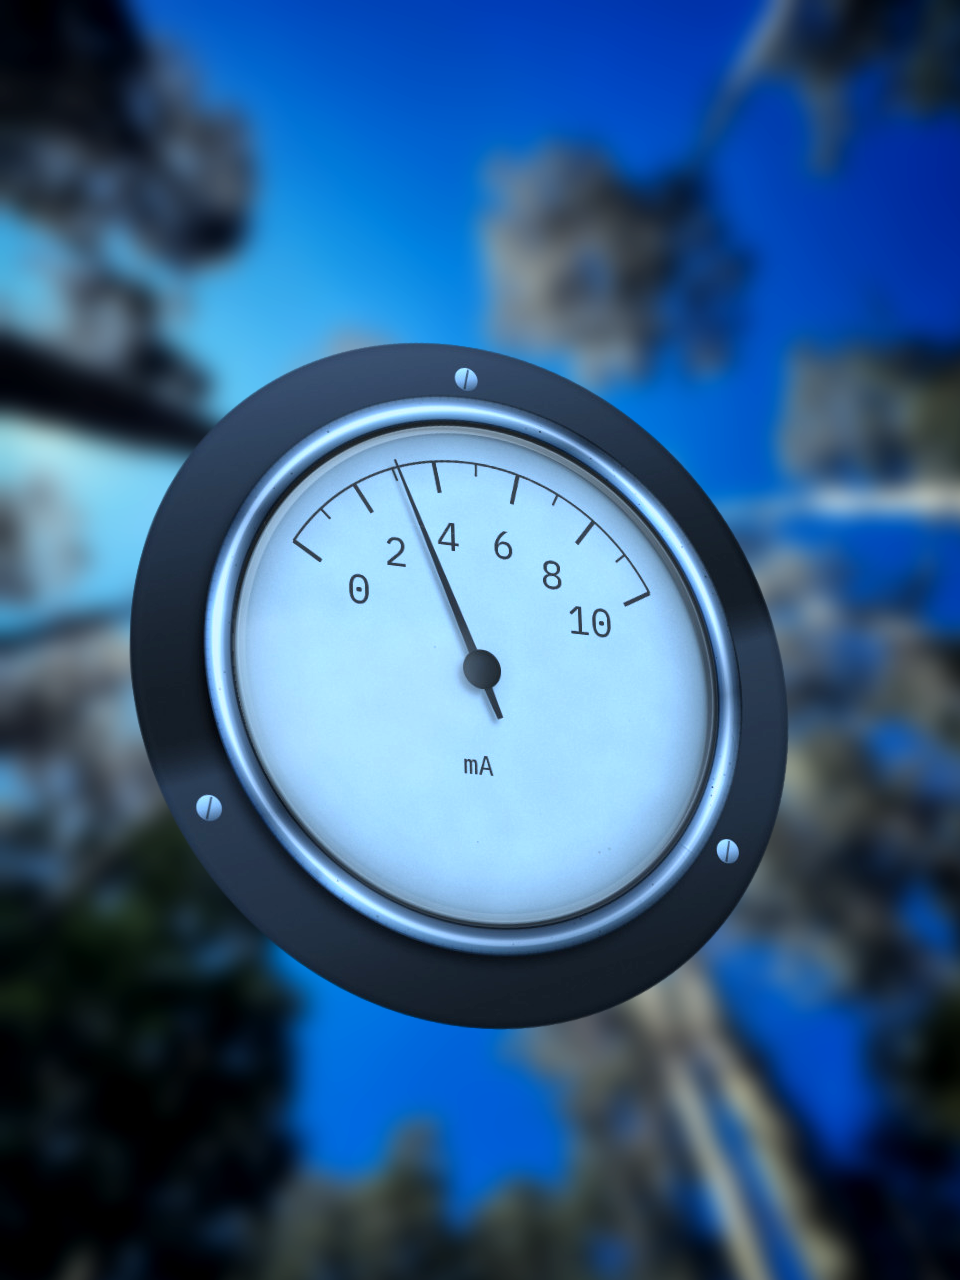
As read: 3
